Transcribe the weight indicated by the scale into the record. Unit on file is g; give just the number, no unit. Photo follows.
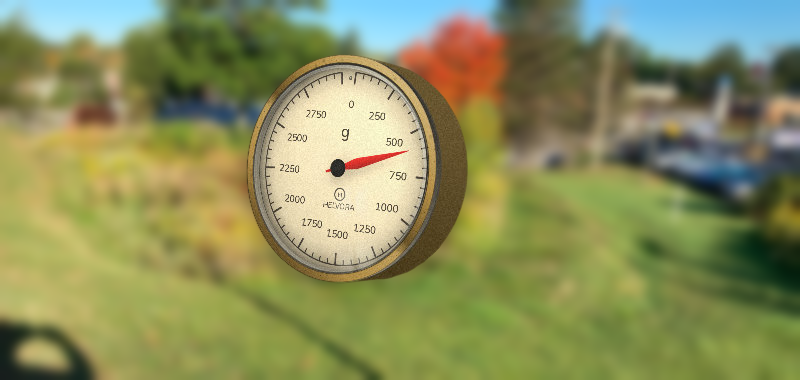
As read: 600
